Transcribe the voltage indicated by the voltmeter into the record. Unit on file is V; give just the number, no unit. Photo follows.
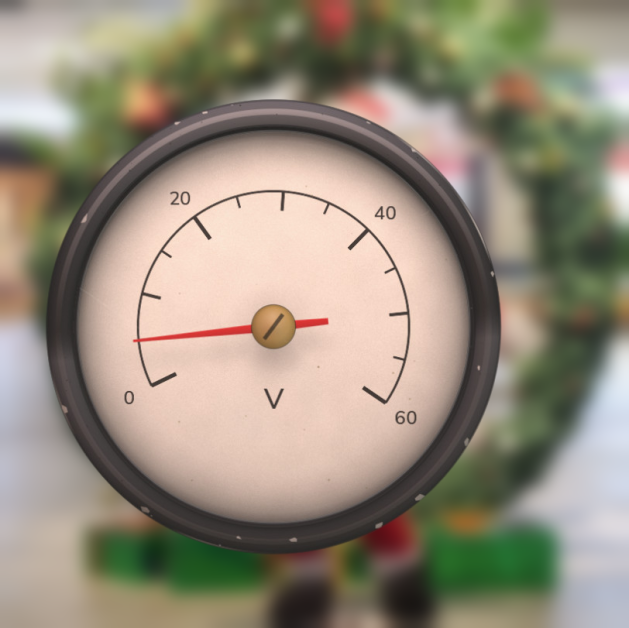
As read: 5
